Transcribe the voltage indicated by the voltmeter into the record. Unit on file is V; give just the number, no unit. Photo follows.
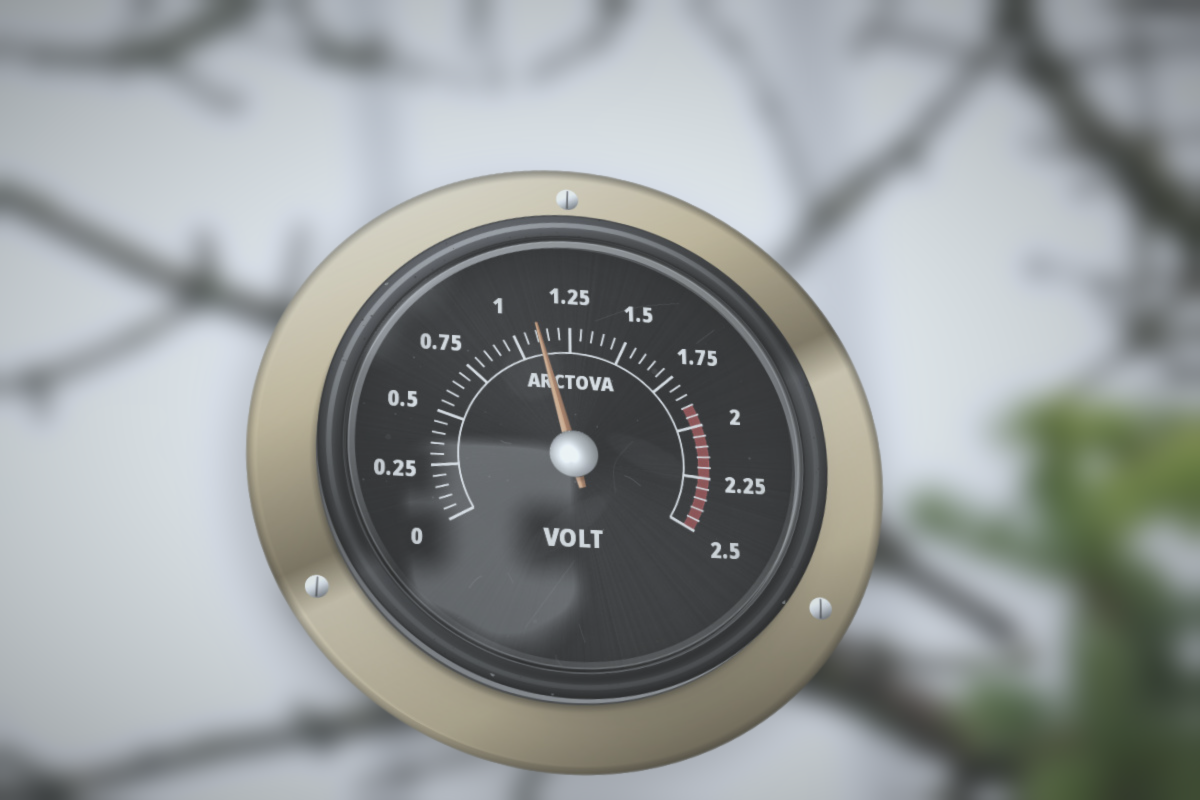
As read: 1.1
